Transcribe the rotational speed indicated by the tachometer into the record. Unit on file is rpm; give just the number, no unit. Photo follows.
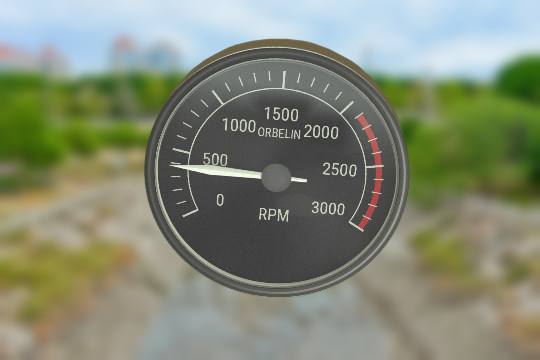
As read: 400
